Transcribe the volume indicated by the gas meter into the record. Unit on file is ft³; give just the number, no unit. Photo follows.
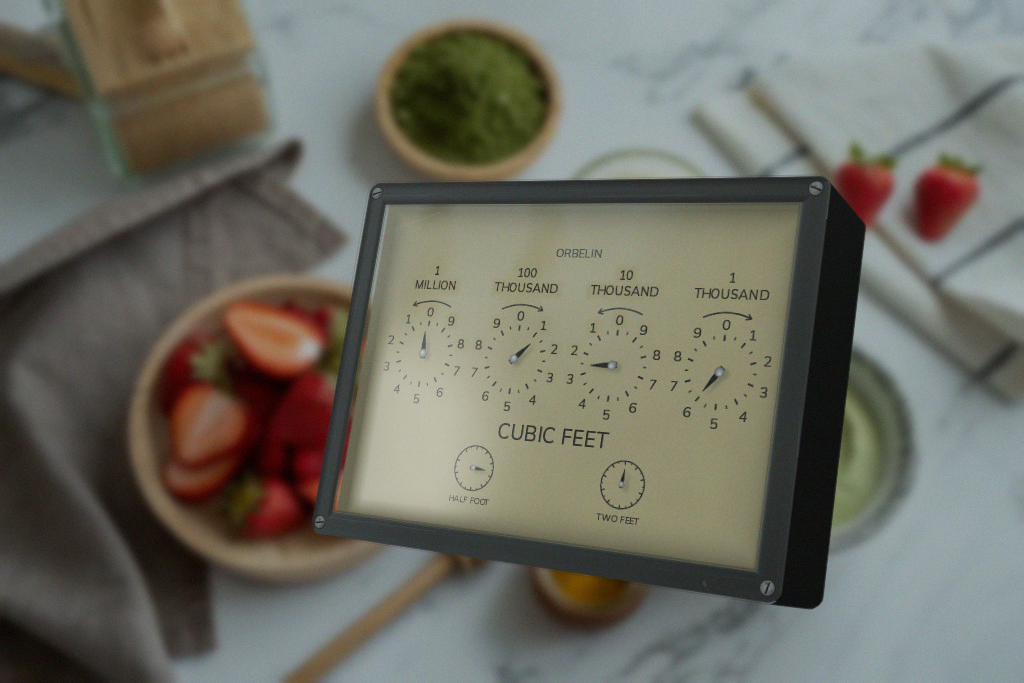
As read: 12600
